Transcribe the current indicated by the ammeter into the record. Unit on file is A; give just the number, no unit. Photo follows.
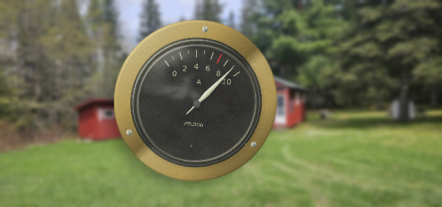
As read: 9
